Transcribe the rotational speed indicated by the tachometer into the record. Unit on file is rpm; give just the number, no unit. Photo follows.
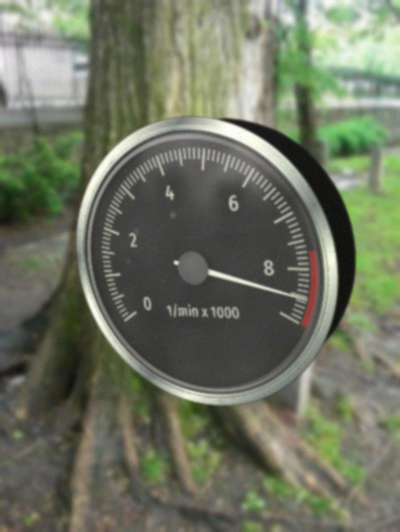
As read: 8500
